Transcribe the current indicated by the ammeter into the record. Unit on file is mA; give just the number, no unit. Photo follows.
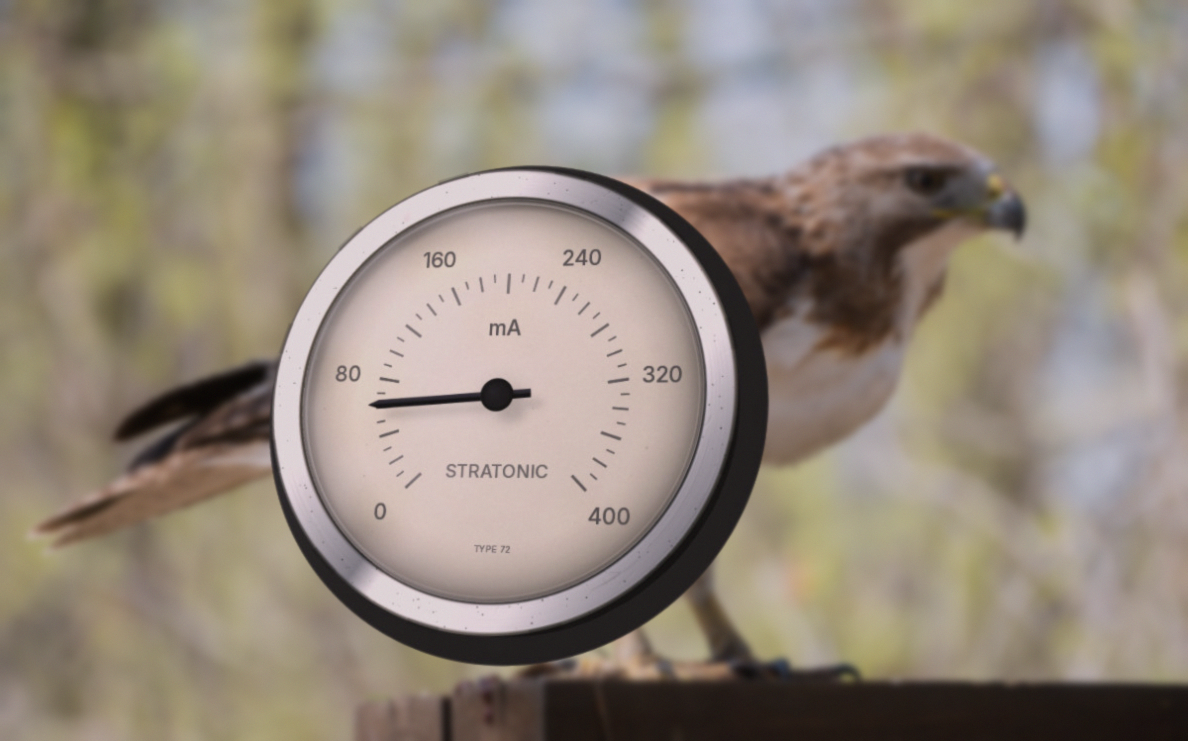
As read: 60
